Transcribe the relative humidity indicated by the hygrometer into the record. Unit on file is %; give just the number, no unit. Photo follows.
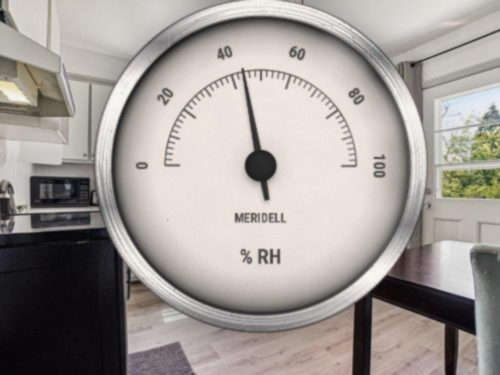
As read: 44
